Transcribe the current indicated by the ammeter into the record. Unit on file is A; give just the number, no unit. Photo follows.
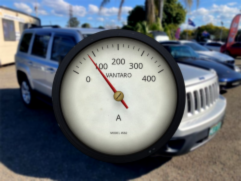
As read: 80
